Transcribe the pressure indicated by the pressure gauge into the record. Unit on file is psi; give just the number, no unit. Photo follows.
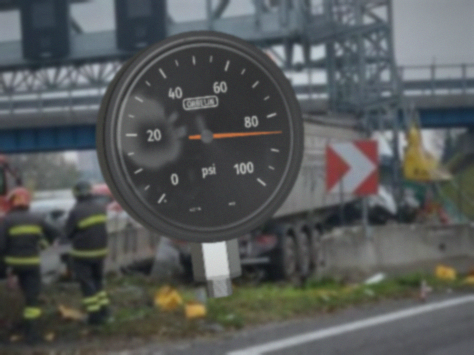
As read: 85
